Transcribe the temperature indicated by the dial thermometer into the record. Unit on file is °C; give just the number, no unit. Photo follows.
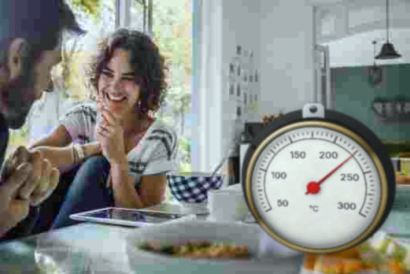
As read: 225
